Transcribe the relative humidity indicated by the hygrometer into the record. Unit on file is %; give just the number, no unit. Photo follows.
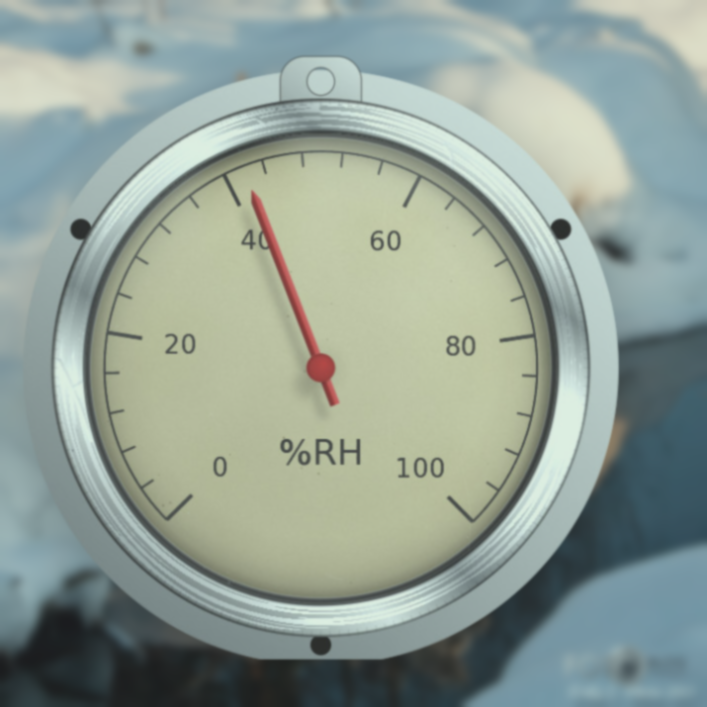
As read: 42
